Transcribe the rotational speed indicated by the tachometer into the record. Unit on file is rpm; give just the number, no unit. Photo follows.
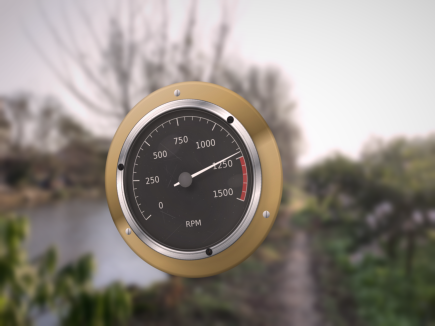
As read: 1225
